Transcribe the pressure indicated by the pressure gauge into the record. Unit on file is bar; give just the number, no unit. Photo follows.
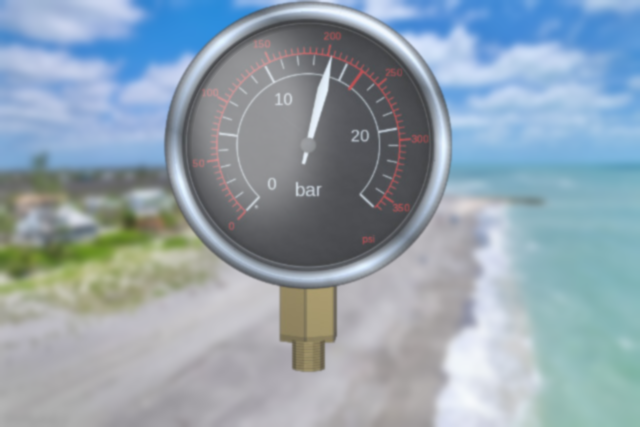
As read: 14
